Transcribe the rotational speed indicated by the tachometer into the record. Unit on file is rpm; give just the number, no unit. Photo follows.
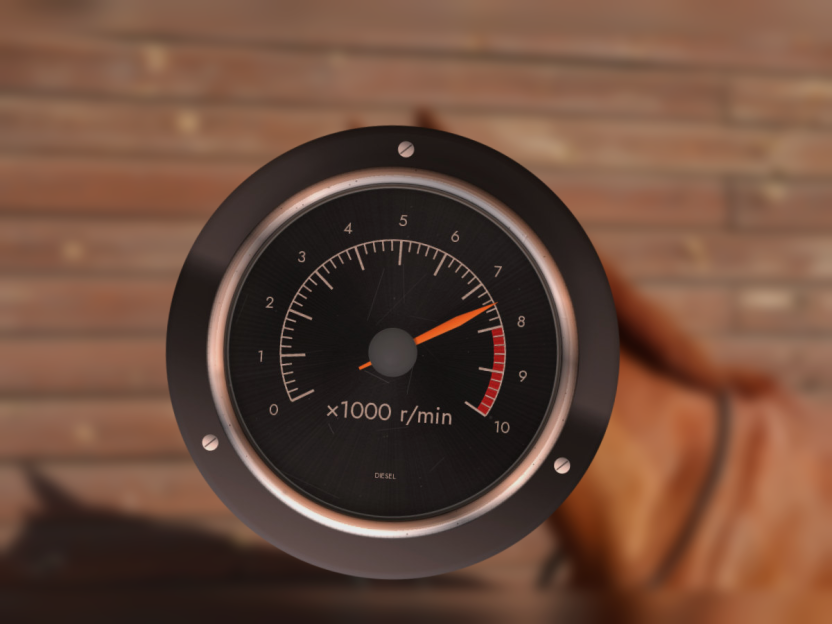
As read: 7500
